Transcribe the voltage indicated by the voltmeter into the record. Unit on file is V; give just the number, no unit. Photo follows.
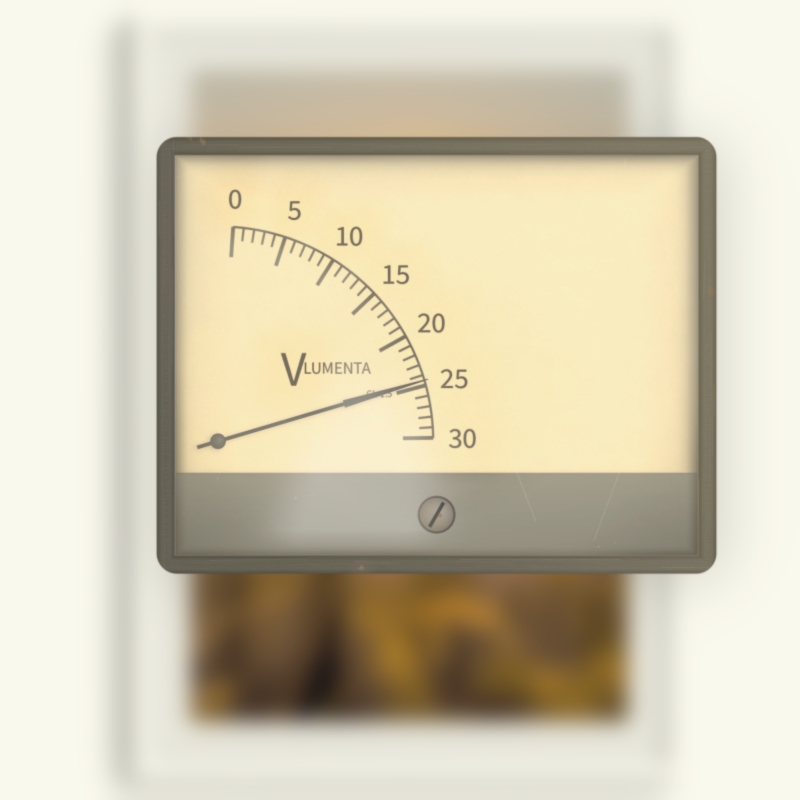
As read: 24.5
